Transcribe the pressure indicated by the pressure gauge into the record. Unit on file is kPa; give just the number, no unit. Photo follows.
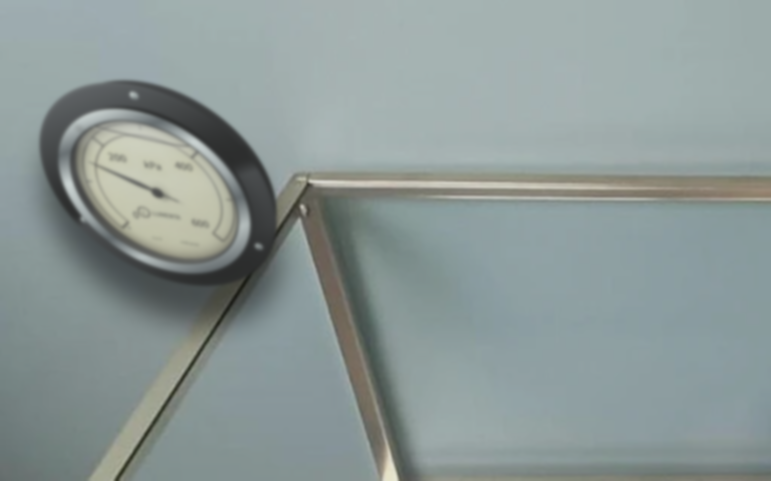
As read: 150
